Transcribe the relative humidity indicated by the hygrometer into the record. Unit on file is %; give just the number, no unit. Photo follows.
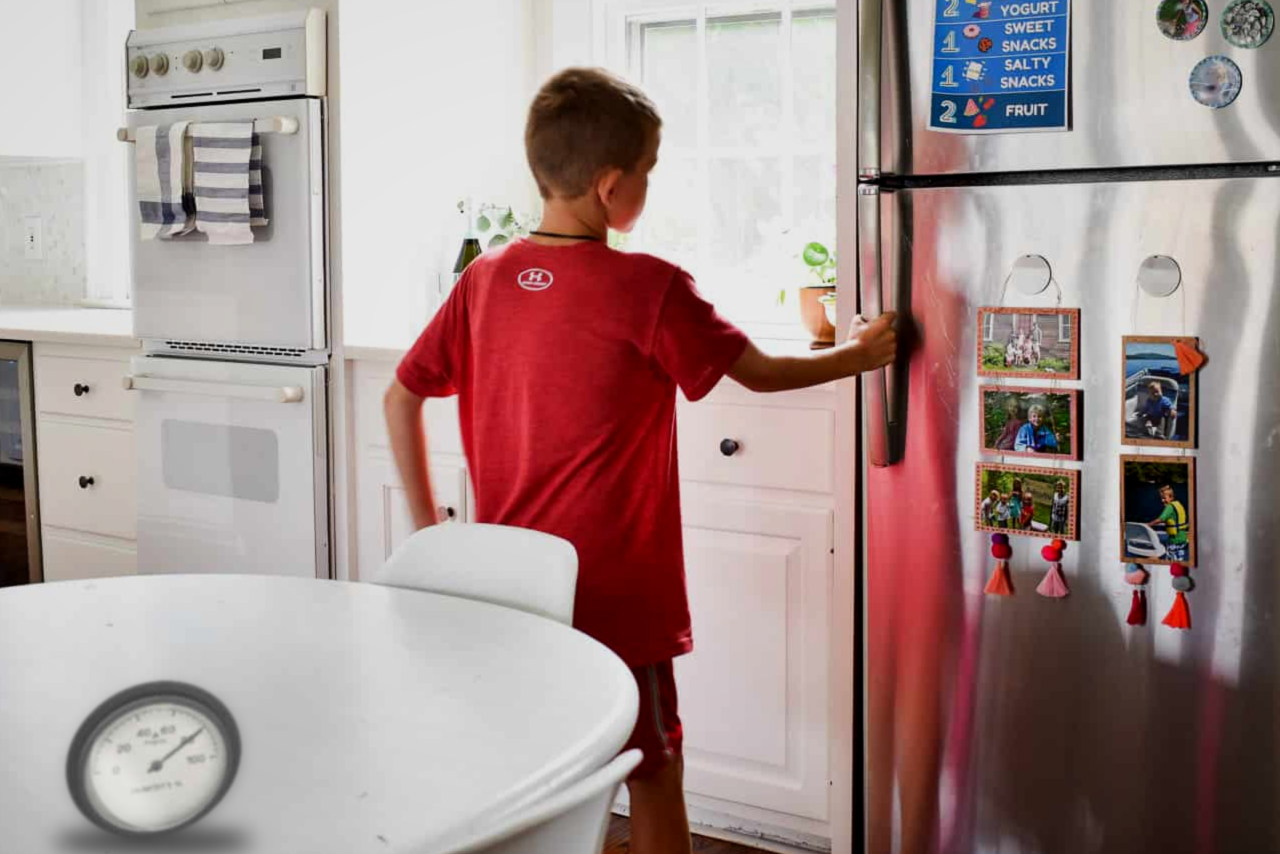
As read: 80
